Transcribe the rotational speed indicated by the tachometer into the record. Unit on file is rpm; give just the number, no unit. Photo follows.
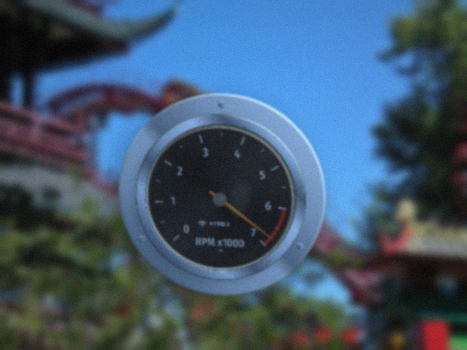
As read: 6750
